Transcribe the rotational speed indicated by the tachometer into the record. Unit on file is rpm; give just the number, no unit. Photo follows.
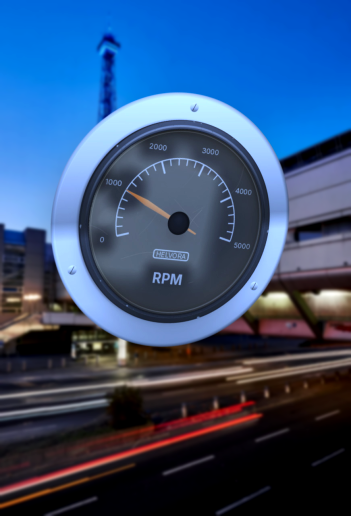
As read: 1000
